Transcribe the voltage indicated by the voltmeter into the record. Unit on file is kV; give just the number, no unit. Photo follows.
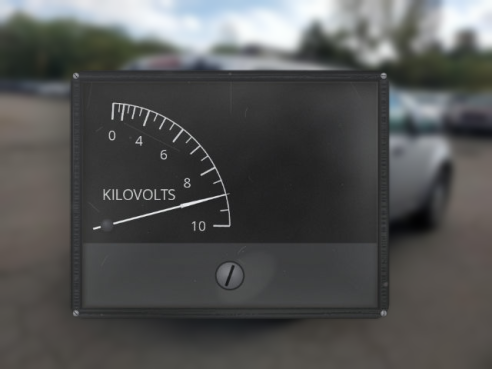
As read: 9
